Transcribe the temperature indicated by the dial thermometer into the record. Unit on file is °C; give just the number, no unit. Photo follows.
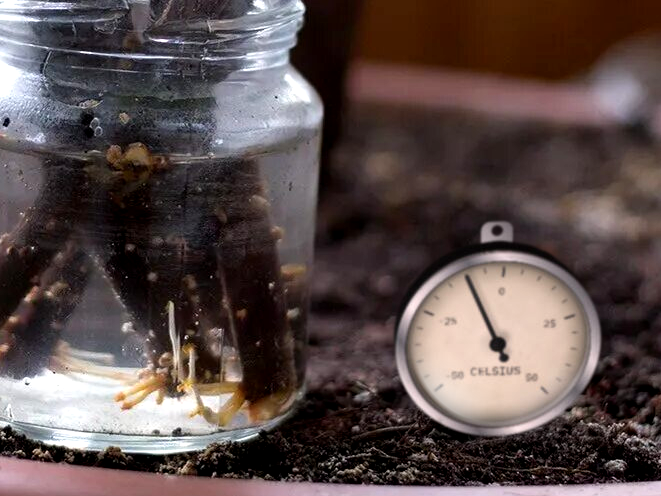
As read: -10
